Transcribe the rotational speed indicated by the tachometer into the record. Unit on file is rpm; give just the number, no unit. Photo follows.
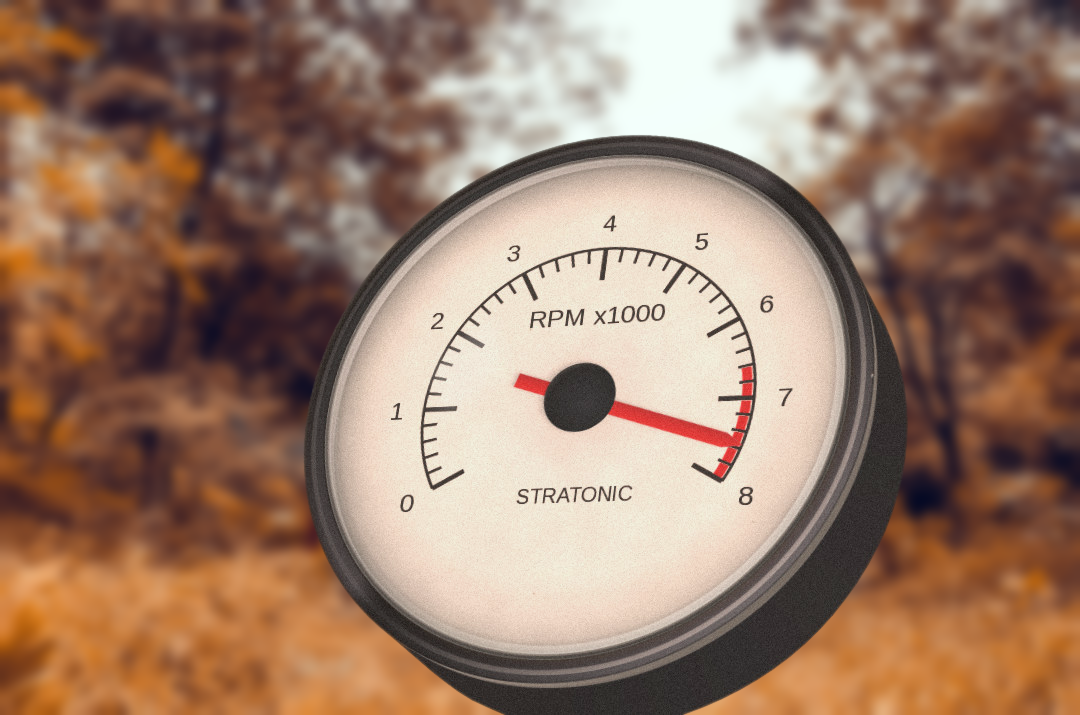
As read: 7600
